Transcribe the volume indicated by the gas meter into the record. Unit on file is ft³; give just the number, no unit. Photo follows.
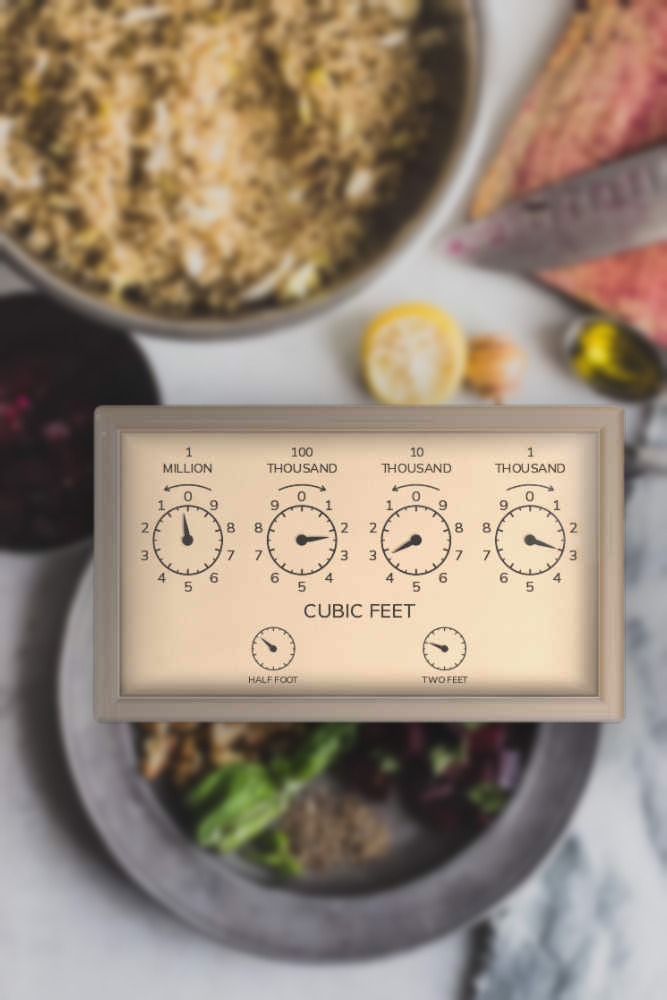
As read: 23300
